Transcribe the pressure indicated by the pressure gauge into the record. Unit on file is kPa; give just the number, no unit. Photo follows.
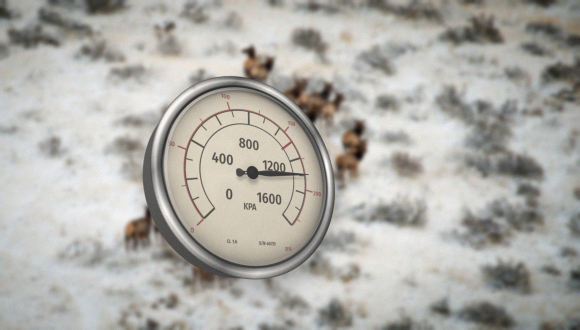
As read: 1300
